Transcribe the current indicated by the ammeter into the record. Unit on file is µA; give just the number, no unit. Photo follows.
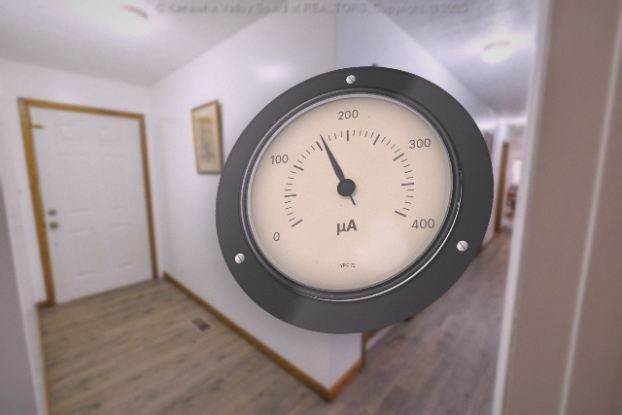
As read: 160
